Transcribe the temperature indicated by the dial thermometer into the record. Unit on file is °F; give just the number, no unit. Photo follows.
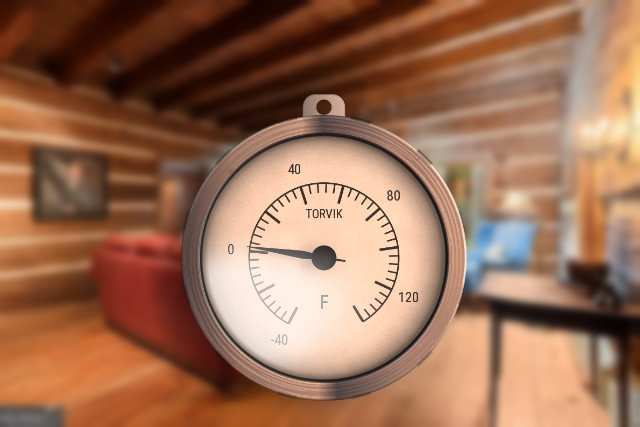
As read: 2
